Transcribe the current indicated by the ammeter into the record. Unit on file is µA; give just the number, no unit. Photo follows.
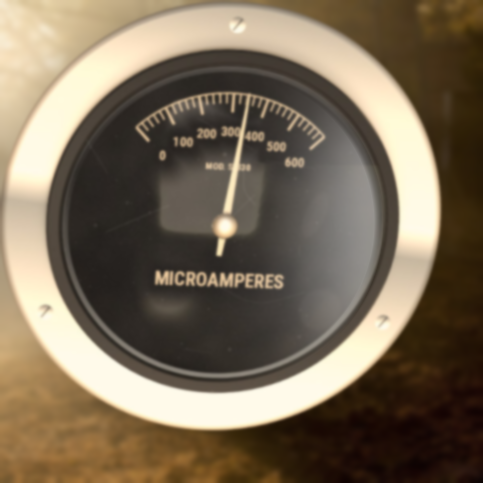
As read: 340
